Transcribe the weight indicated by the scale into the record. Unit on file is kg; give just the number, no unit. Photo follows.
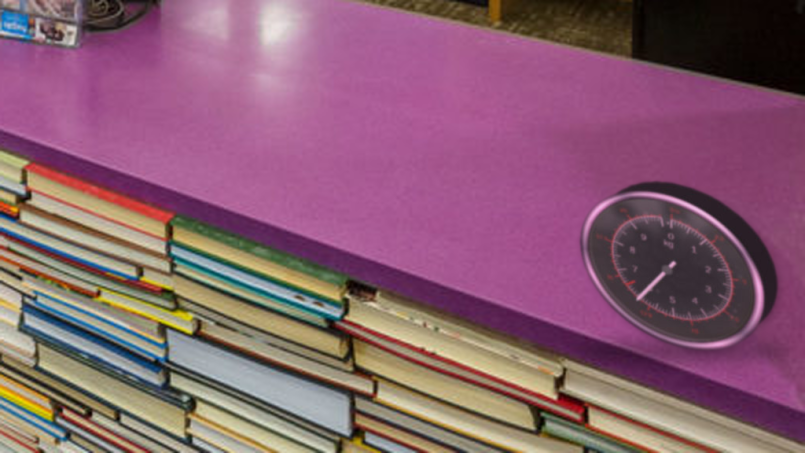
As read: 6
